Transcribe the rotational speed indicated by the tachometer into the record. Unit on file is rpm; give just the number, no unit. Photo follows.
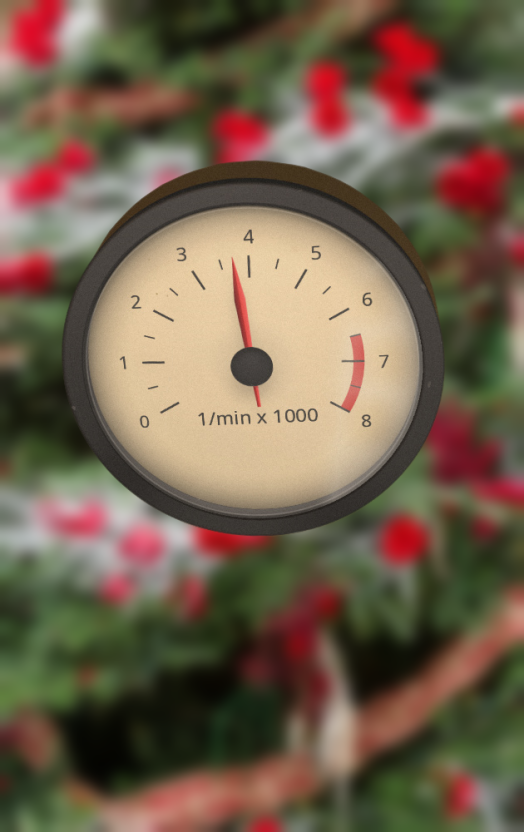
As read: 3750
